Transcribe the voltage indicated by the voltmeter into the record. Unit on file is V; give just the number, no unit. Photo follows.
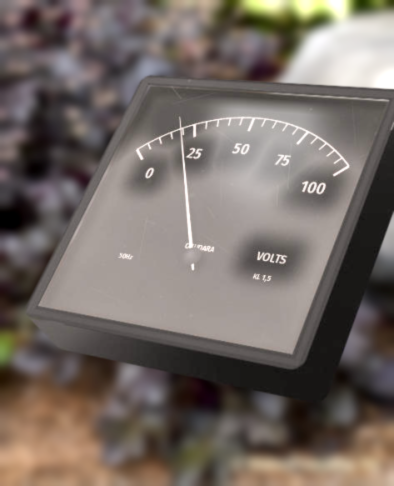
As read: 20
